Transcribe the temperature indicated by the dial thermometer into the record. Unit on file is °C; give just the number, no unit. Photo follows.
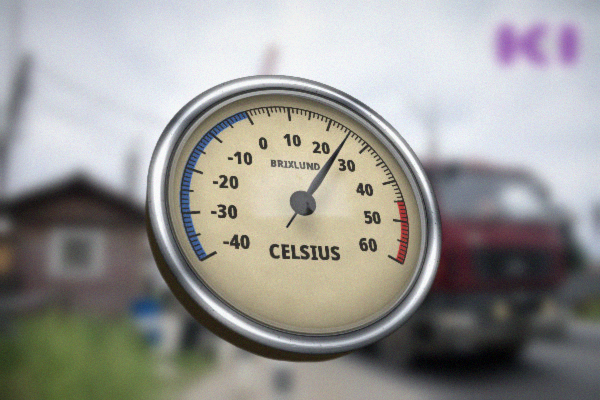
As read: 25
